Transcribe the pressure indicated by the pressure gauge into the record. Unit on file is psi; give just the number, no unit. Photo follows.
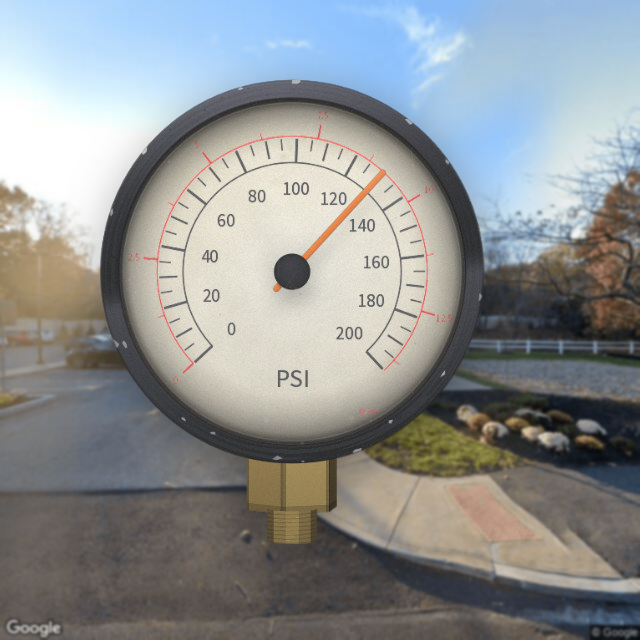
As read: 130
